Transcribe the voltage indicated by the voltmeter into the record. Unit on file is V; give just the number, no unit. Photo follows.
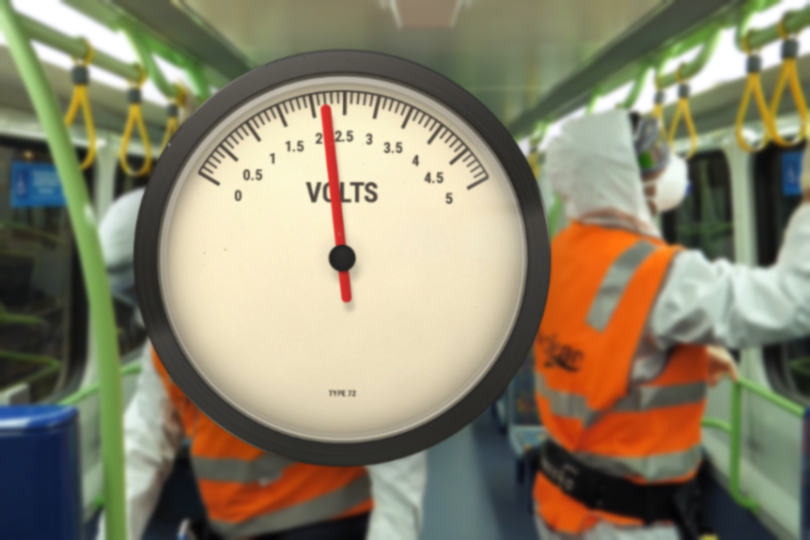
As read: 2.2
